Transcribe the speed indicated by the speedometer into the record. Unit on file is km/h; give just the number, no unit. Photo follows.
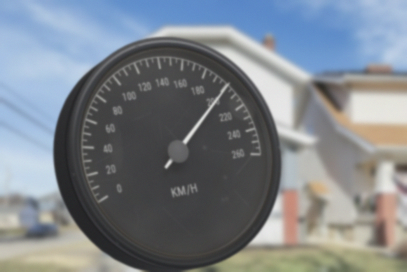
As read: 200
